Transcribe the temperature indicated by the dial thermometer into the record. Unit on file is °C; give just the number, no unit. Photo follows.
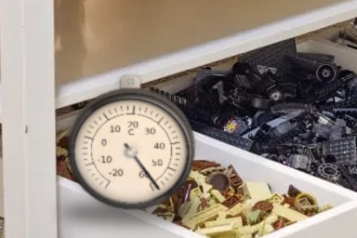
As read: 58
